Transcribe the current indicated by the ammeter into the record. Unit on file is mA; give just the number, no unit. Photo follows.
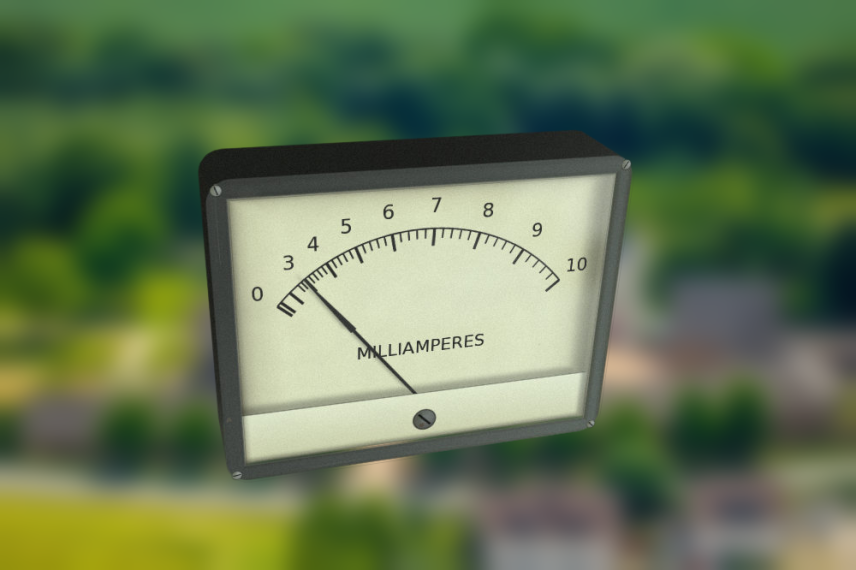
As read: 3
